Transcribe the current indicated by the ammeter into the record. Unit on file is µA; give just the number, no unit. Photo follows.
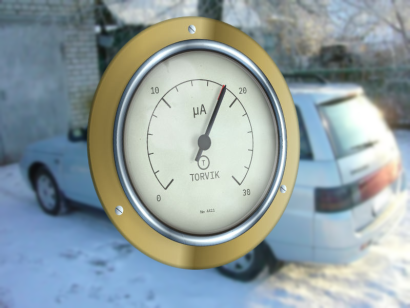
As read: 18
